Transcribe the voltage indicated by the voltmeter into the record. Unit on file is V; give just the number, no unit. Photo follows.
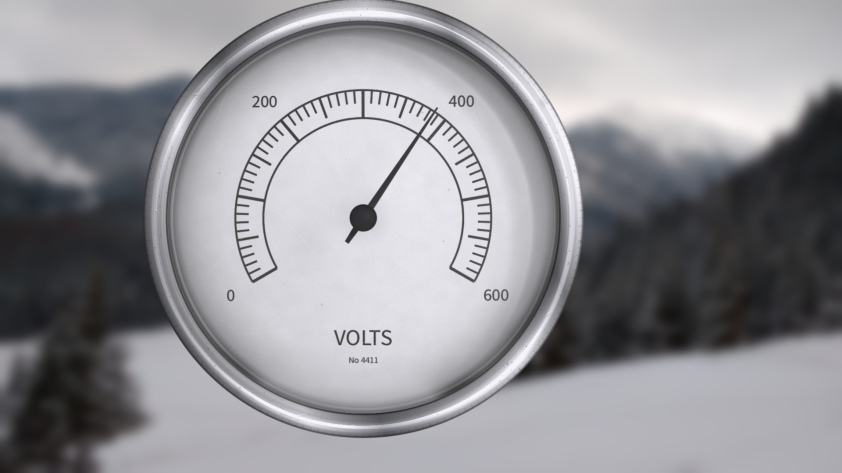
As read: 385
